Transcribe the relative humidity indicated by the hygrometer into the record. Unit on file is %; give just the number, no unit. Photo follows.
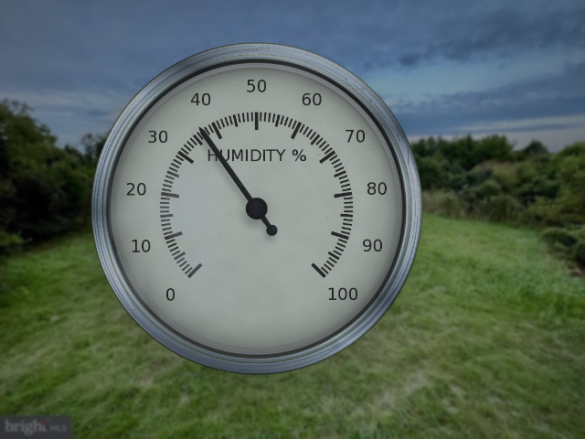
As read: 37
